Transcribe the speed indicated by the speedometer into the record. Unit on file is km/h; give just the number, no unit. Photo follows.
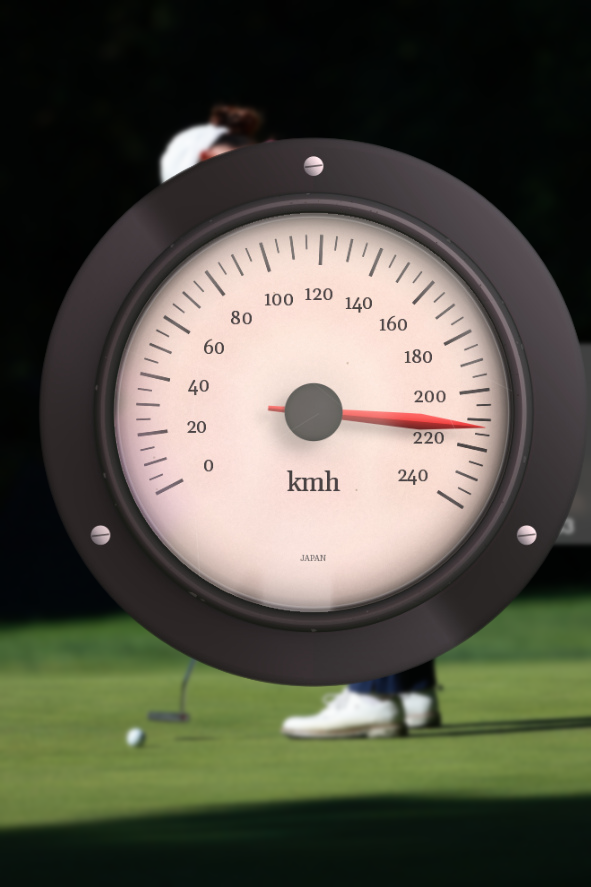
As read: 212.5
